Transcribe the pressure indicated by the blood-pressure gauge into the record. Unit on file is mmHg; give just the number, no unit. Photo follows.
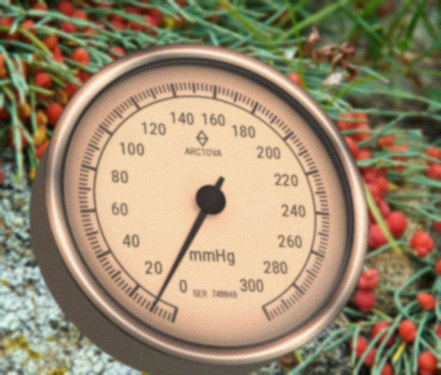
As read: 10
